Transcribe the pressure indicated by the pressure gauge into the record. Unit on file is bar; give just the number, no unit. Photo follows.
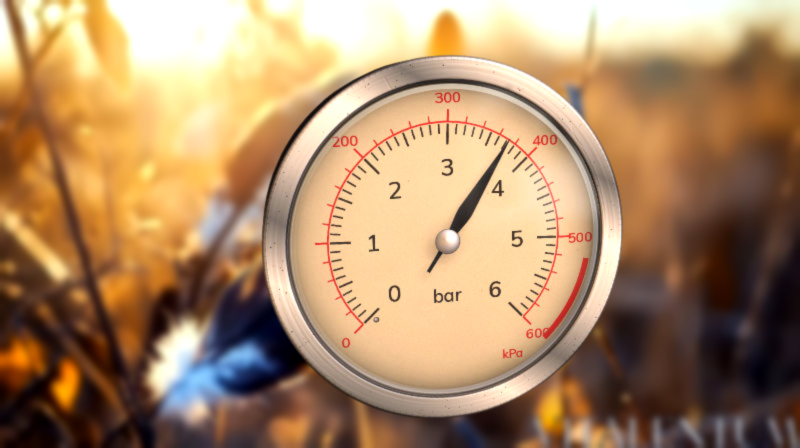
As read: 3.7
